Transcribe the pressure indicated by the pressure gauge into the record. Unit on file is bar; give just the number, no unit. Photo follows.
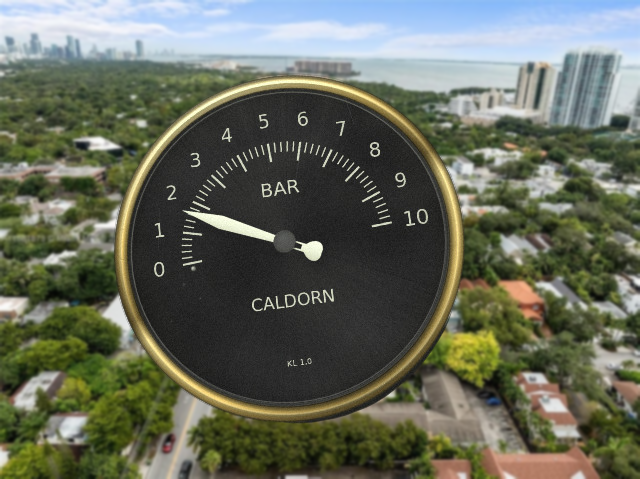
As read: 1.6
